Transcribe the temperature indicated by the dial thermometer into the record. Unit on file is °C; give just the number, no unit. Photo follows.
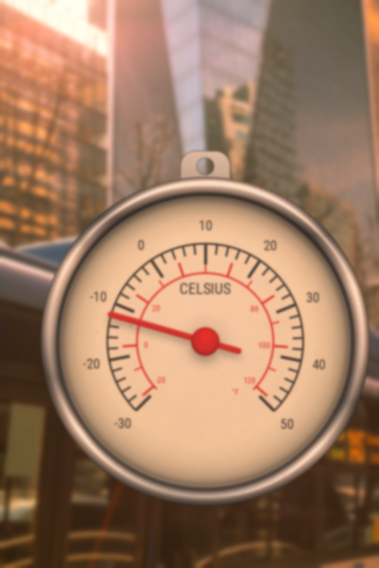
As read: -12
